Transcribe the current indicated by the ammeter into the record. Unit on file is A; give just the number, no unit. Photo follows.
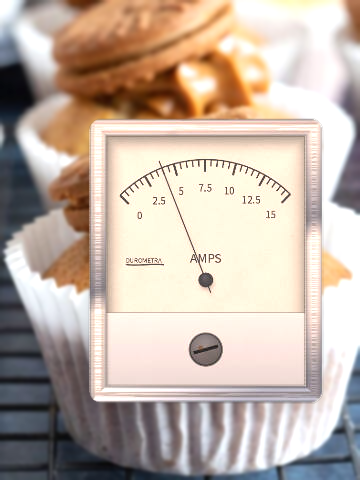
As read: 4
